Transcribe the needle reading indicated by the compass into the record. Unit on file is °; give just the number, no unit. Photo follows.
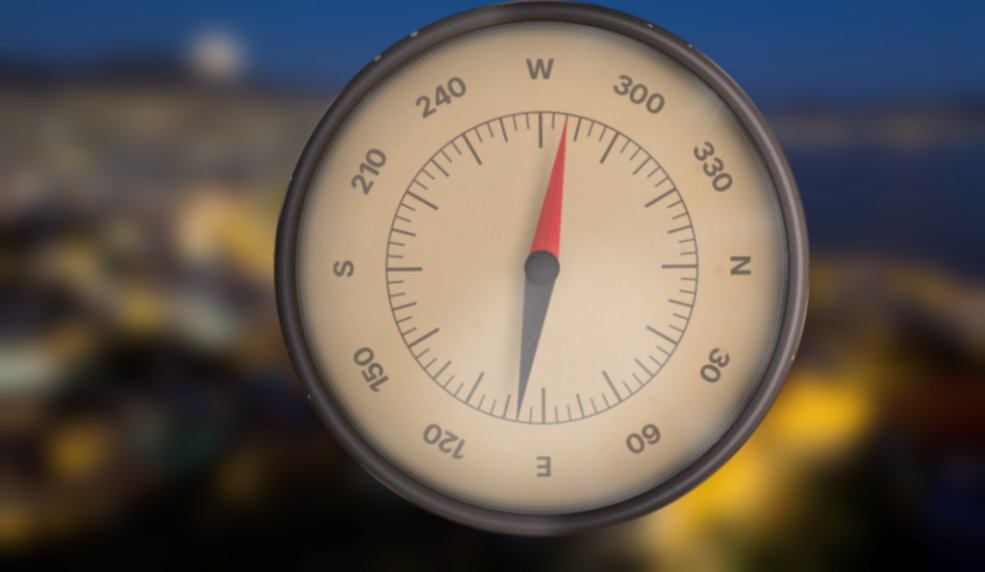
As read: 280
